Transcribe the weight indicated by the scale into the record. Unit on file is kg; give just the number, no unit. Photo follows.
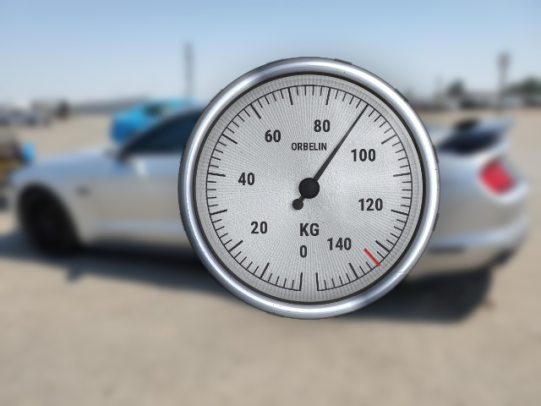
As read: 90
